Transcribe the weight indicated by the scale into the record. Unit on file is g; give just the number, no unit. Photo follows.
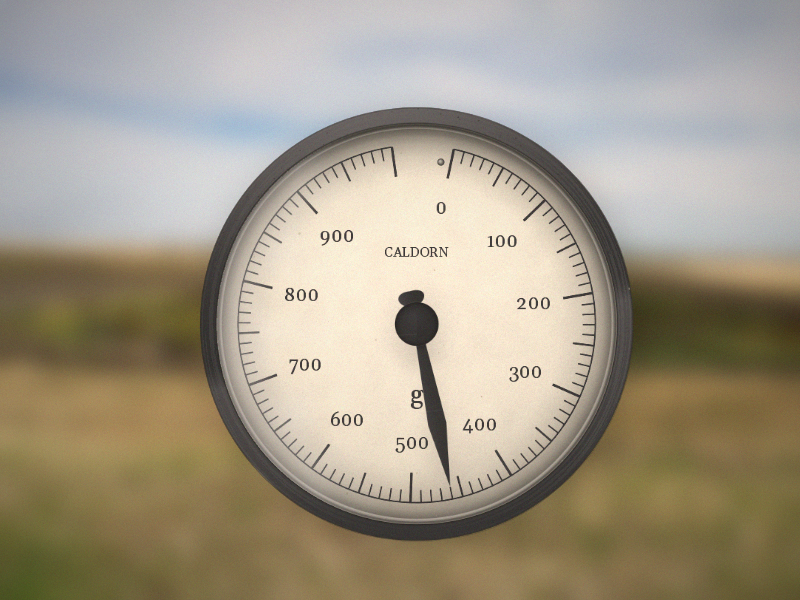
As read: 460
